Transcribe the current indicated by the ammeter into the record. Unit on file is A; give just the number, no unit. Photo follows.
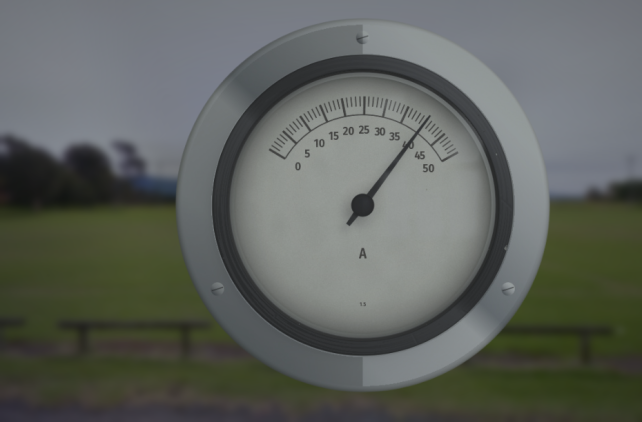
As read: 40
